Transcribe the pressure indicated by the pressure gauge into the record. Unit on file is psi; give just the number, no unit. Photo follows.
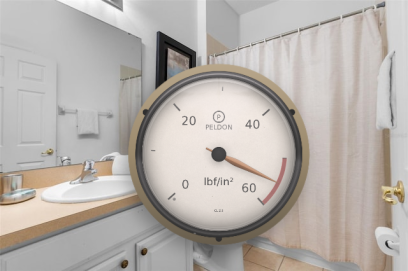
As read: 55
